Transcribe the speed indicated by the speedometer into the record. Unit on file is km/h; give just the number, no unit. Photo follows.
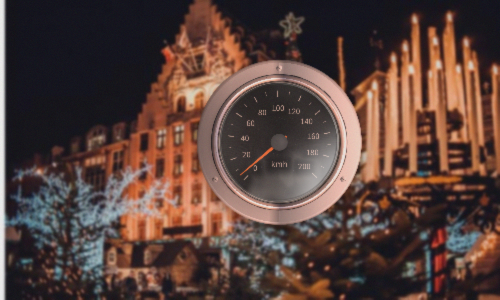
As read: 5
